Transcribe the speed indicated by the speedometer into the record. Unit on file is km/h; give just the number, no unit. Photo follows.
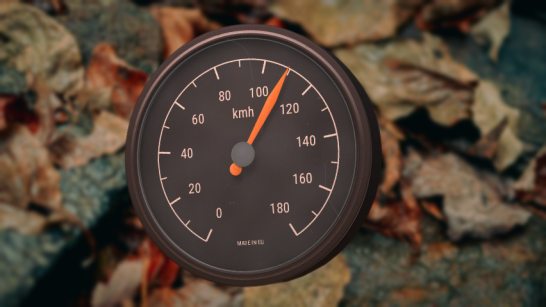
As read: 110
